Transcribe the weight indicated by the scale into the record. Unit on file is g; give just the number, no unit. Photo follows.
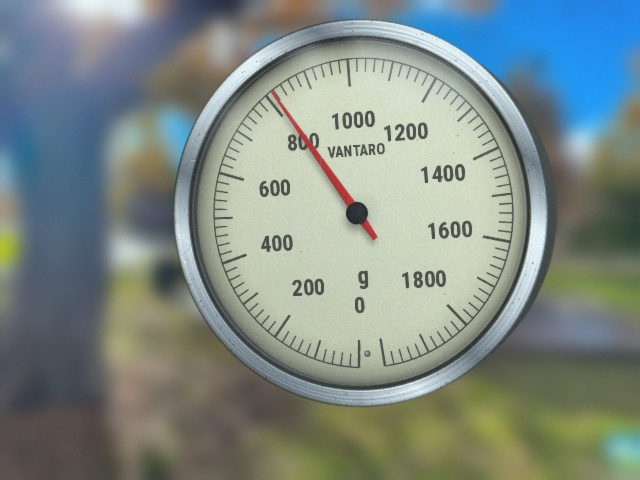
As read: 820
